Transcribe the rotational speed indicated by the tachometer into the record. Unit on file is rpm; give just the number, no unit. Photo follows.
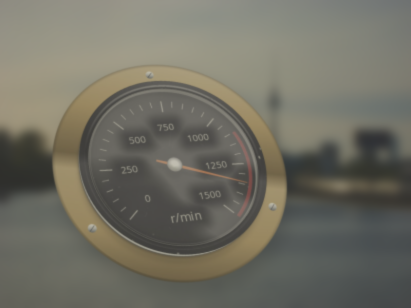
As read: 1350
